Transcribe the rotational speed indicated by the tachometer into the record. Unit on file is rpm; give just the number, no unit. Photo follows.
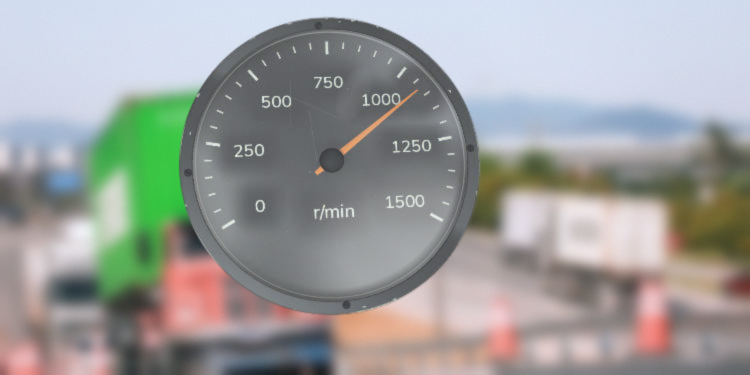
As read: 1075
